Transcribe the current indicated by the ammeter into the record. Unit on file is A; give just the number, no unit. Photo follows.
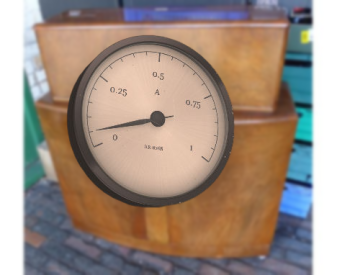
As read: 0.05
